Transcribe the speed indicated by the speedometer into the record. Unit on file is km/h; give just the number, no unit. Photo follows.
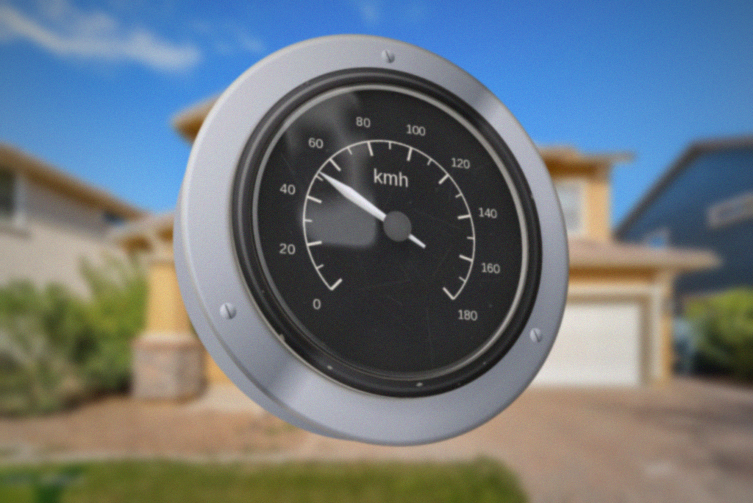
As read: 50
